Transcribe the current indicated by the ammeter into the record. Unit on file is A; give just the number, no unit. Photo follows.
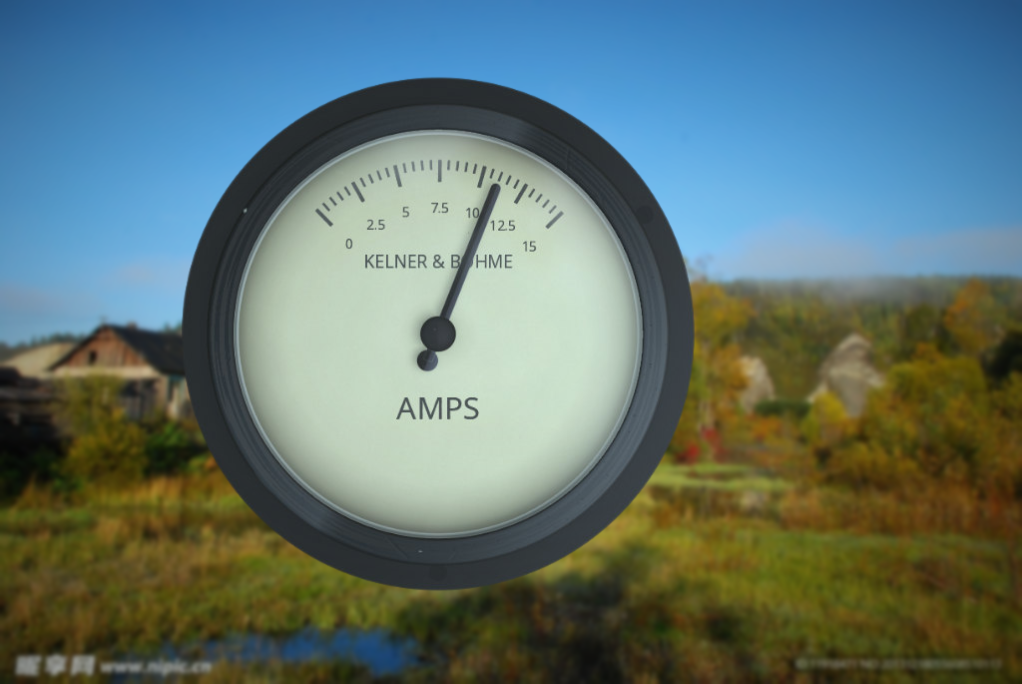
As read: 11
